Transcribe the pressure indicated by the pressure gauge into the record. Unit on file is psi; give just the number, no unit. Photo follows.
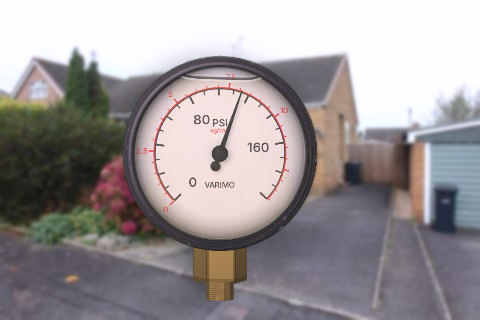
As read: 115
